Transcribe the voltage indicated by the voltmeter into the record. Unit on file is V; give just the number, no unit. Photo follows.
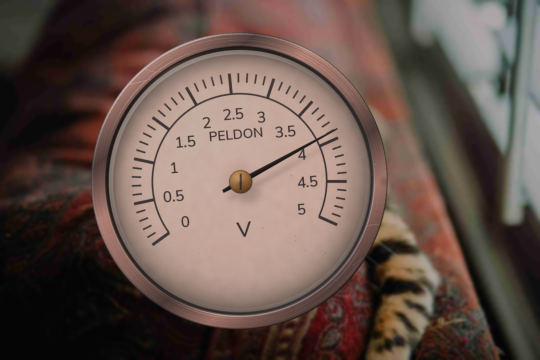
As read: 3.9
